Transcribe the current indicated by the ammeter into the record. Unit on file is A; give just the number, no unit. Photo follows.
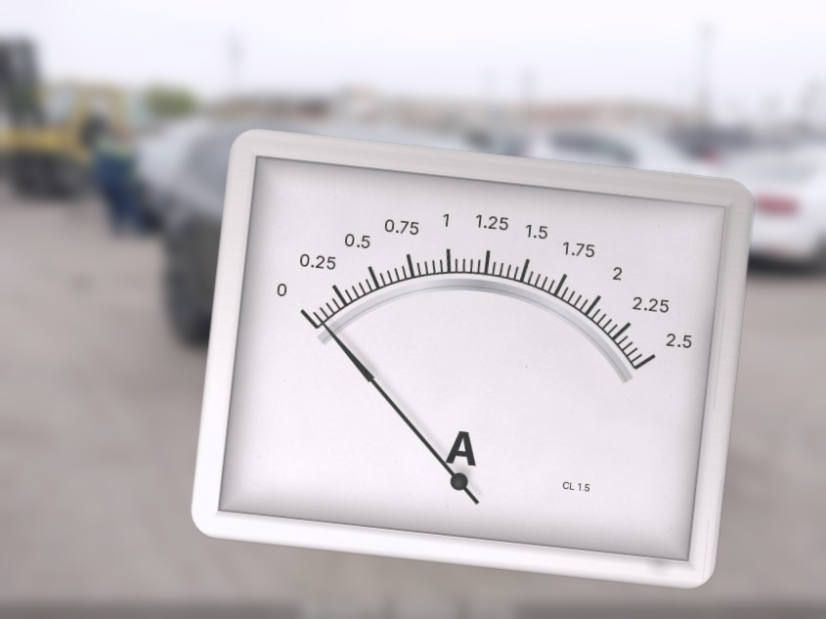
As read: 0.05
